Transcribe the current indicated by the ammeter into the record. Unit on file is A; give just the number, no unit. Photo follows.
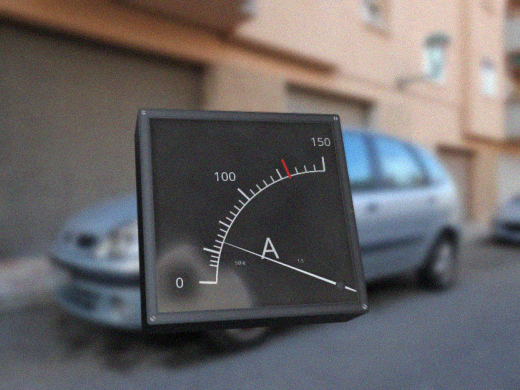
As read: 60
